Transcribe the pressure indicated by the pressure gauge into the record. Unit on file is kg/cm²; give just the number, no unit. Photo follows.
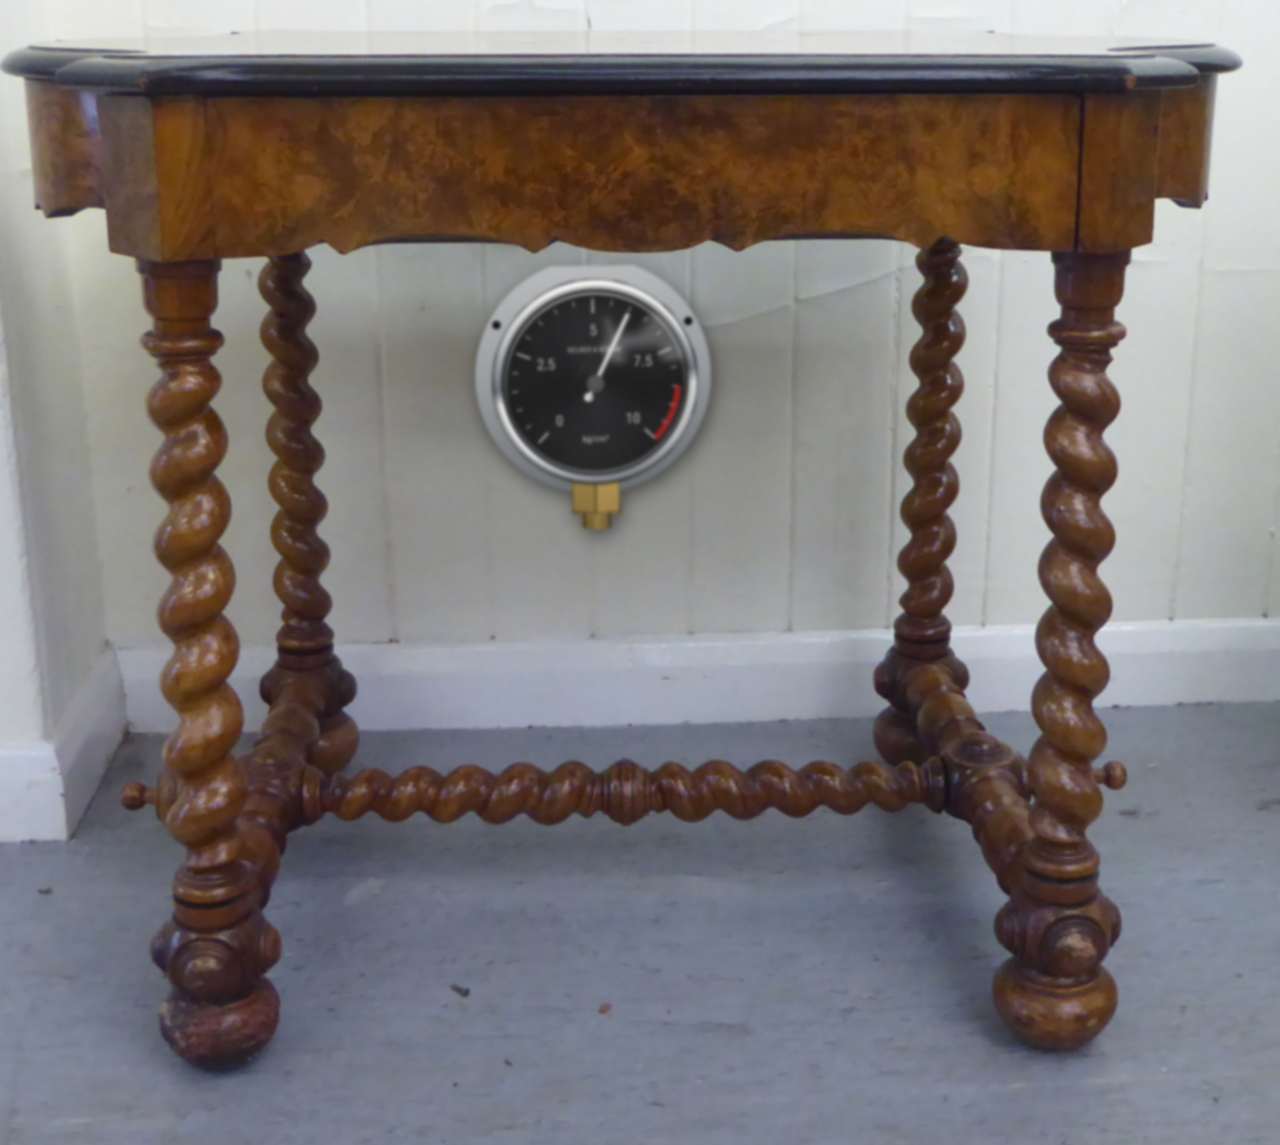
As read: 6
